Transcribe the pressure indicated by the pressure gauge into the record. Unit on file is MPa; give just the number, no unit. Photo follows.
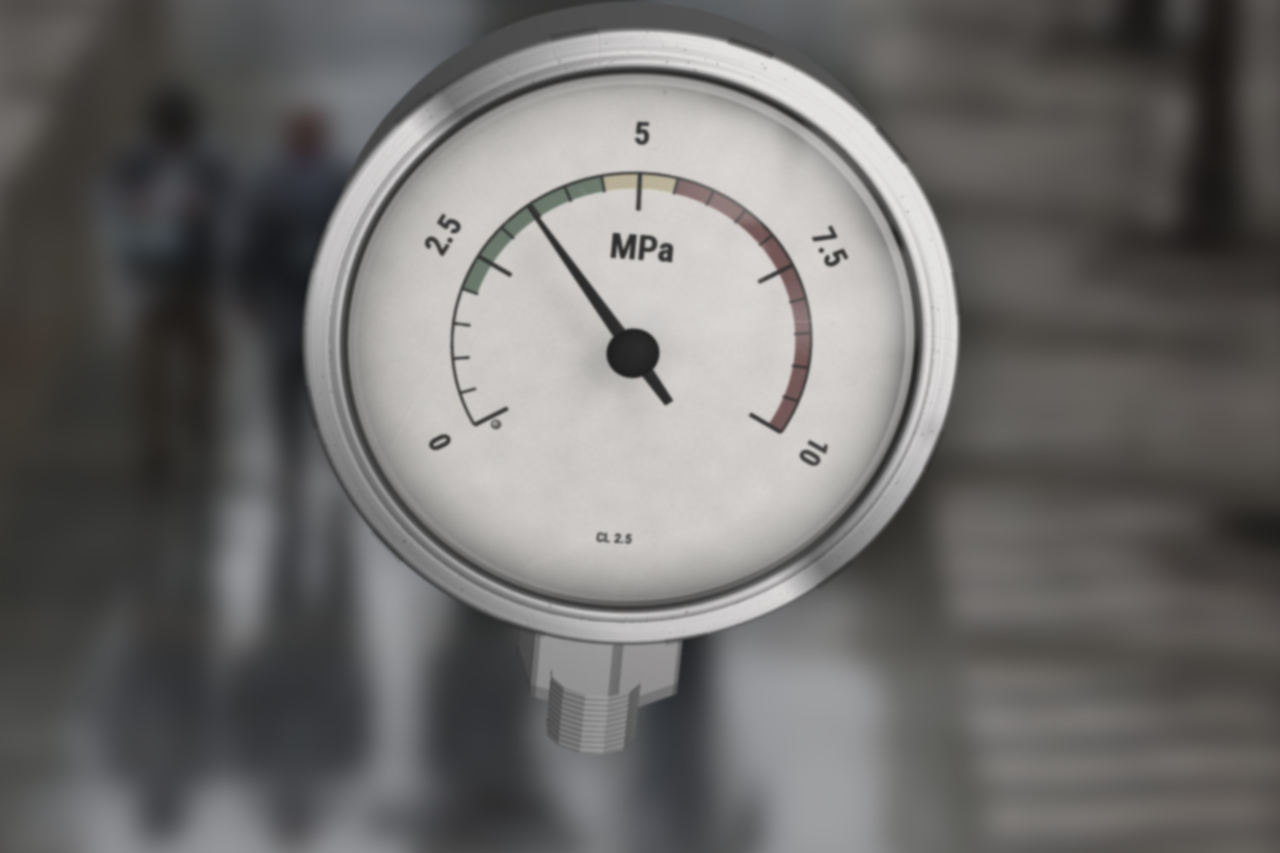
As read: 3.5
